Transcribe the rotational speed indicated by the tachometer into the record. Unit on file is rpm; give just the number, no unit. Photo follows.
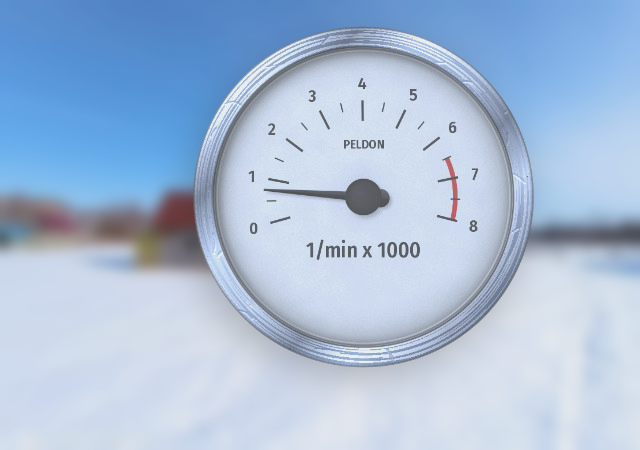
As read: 750
